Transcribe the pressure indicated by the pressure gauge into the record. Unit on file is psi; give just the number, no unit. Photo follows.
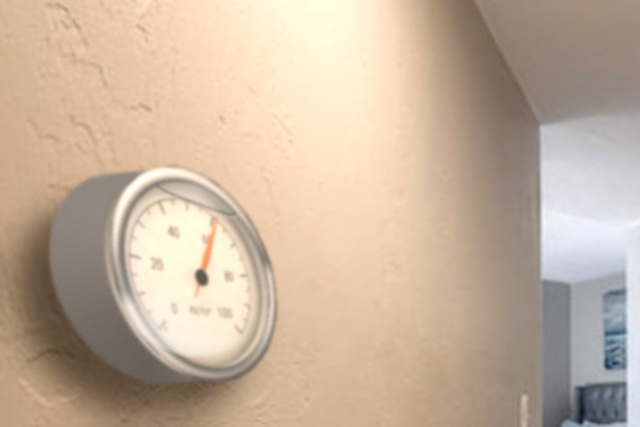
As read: 60
